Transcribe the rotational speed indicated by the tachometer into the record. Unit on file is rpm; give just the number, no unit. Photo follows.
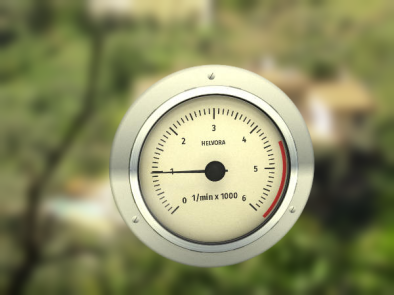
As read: 1000
